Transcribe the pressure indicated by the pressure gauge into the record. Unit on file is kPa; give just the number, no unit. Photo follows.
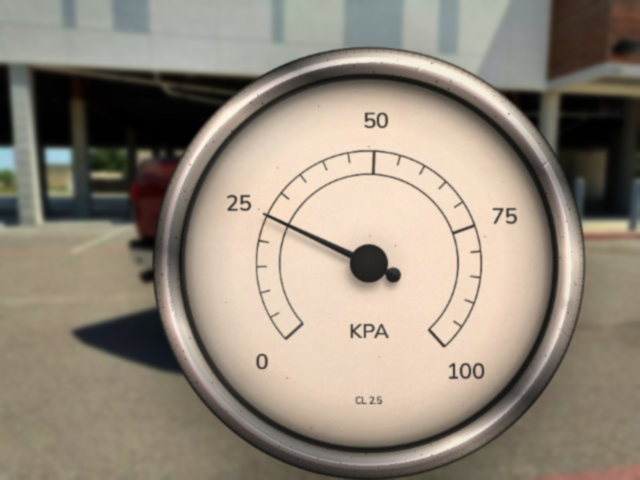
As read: 25
